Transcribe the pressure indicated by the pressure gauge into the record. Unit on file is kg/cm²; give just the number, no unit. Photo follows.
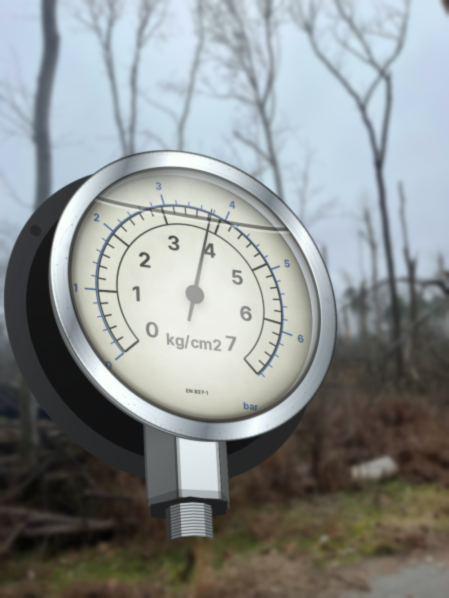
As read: 3.8
